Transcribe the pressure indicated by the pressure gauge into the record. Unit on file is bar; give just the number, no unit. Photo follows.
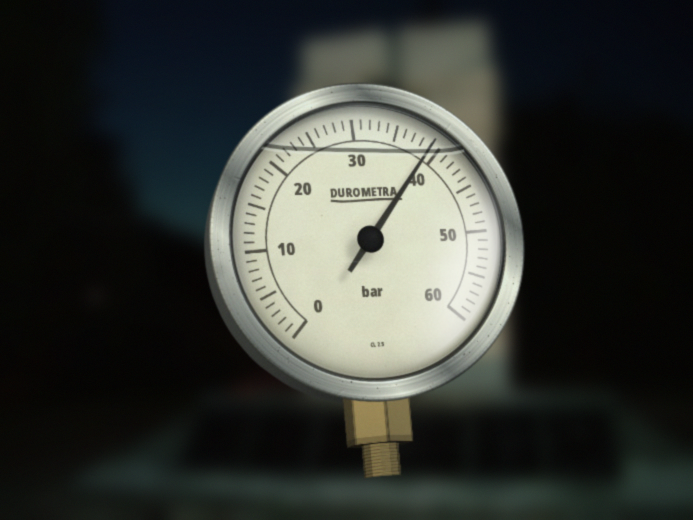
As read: 39
